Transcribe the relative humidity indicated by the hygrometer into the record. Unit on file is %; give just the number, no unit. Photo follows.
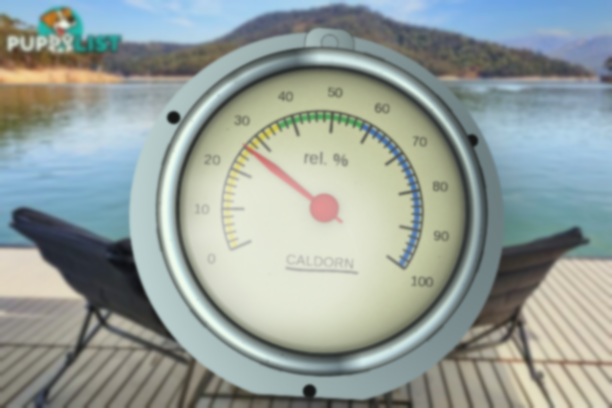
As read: 26
